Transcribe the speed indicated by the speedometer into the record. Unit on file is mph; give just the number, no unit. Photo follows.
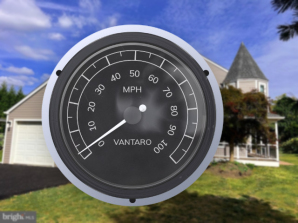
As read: 2.5
